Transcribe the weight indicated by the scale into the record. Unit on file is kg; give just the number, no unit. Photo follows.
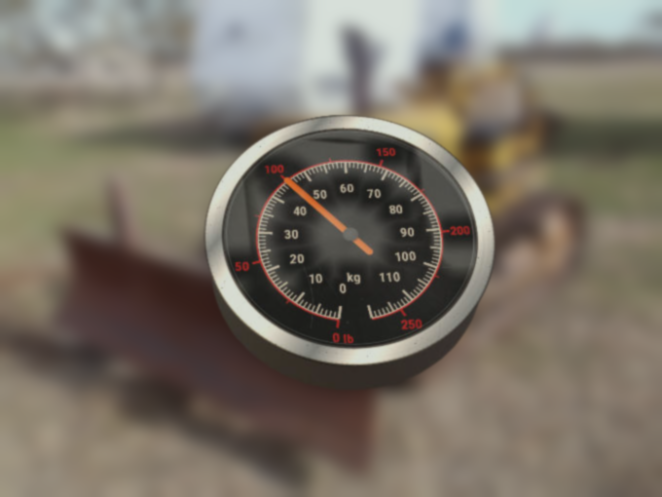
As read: 45
